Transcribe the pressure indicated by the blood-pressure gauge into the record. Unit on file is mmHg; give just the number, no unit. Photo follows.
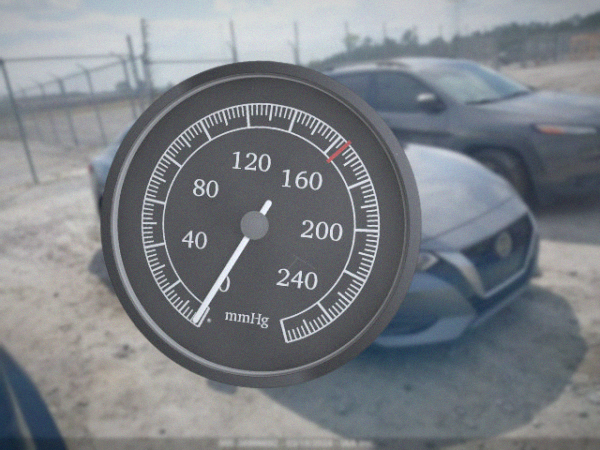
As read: 2
